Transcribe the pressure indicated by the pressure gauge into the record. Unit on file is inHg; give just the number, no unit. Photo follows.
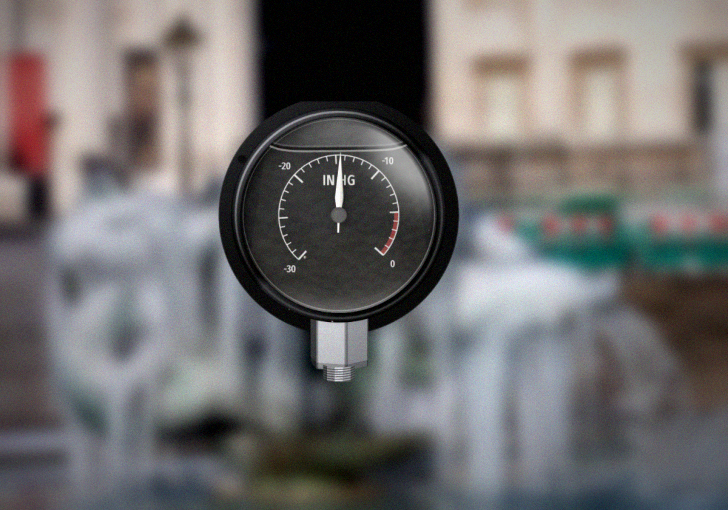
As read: -14.5
